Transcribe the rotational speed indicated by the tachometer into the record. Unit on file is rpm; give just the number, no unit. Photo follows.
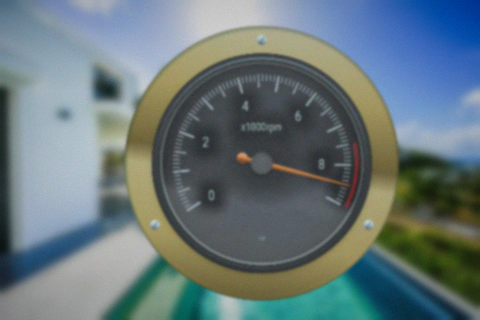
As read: 8500
